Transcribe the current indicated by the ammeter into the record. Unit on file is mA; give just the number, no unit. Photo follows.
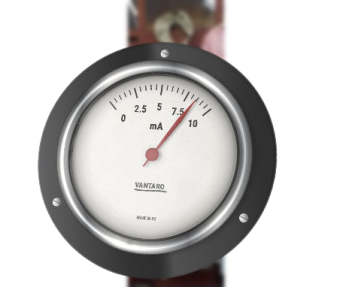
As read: 8.5
